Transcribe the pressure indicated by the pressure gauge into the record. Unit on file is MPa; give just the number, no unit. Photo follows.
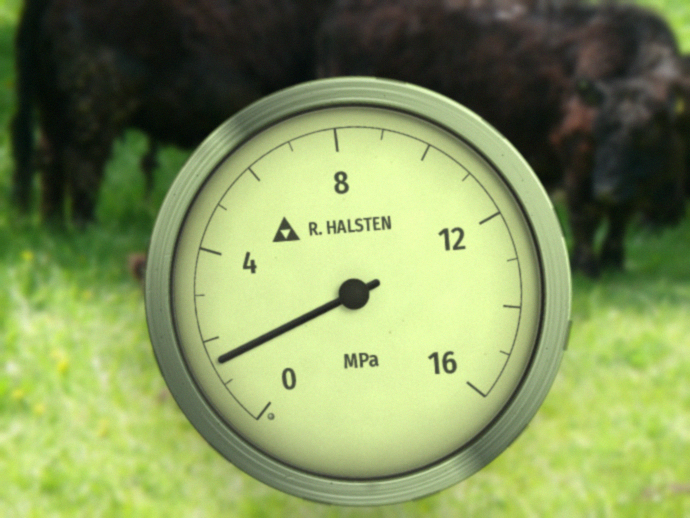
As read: 1.5
